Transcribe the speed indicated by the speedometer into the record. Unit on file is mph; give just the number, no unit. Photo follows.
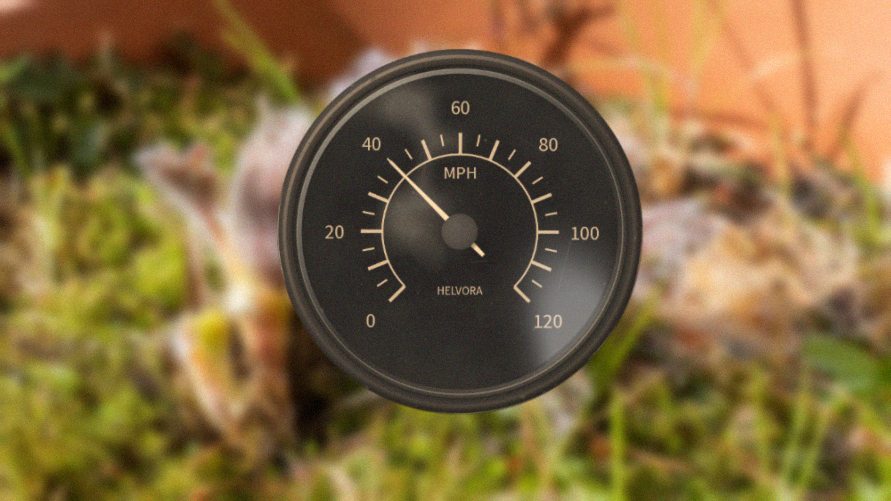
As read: 40
